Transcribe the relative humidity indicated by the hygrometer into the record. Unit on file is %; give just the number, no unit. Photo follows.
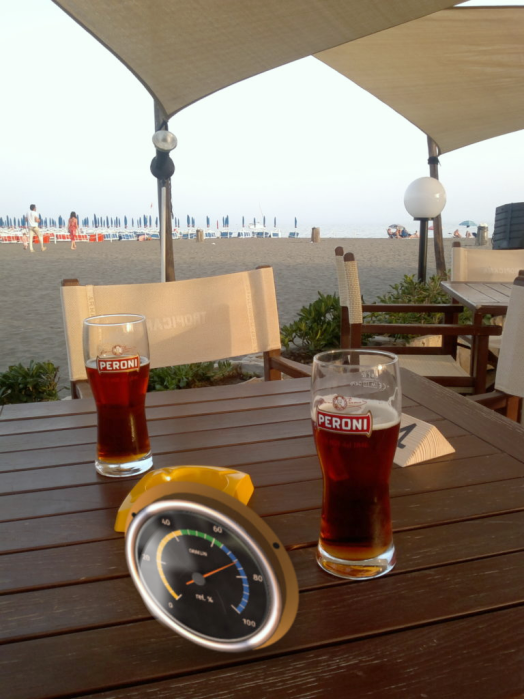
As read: 72
